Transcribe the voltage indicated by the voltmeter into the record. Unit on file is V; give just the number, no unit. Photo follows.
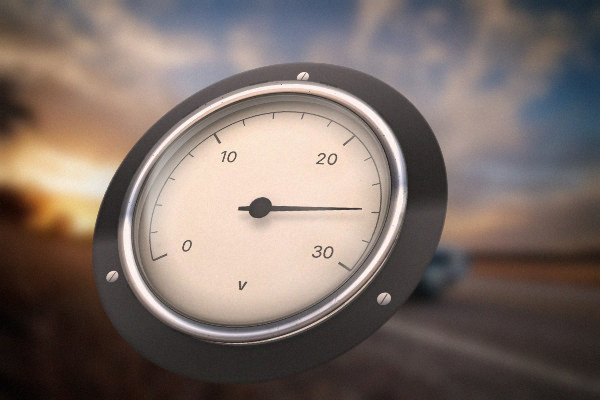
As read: 26
